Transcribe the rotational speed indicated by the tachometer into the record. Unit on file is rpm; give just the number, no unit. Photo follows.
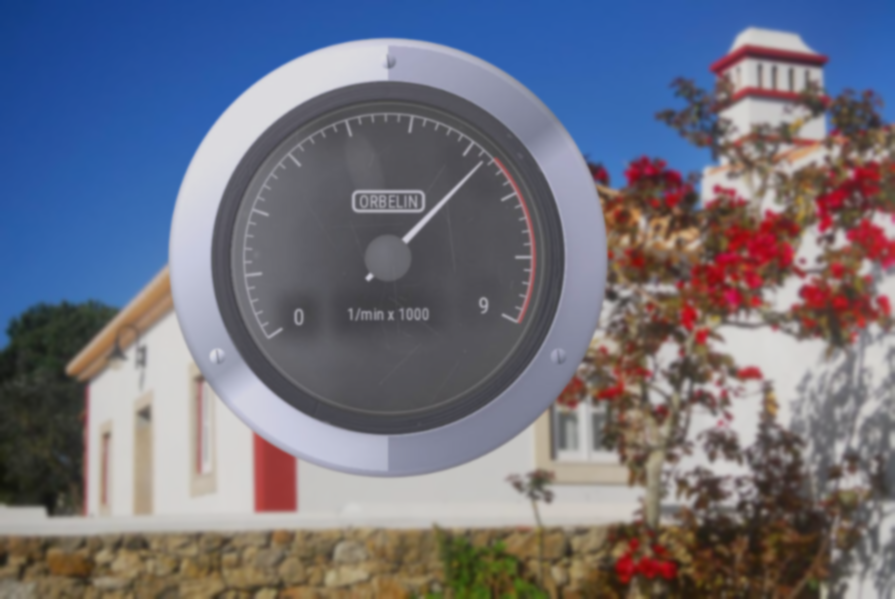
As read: 6300
